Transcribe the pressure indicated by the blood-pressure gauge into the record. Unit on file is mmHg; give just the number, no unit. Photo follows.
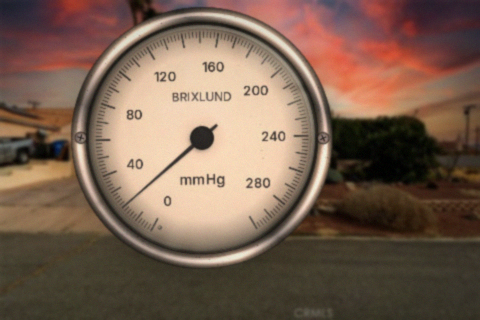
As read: 20
